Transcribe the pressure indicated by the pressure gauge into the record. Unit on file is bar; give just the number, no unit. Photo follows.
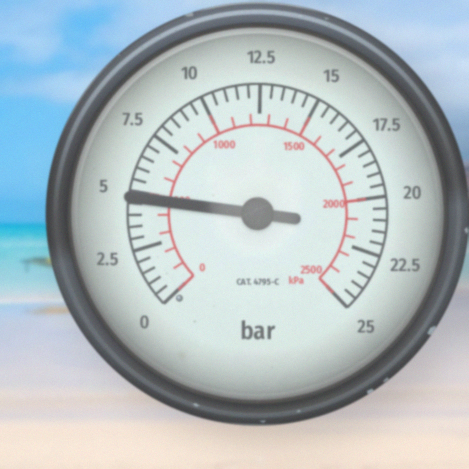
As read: 4.75
